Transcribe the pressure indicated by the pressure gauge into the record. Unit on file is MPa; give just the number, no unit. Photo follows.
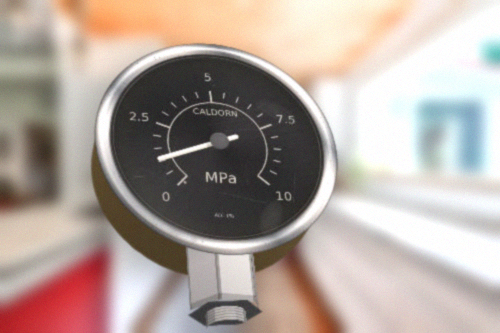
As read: 1
